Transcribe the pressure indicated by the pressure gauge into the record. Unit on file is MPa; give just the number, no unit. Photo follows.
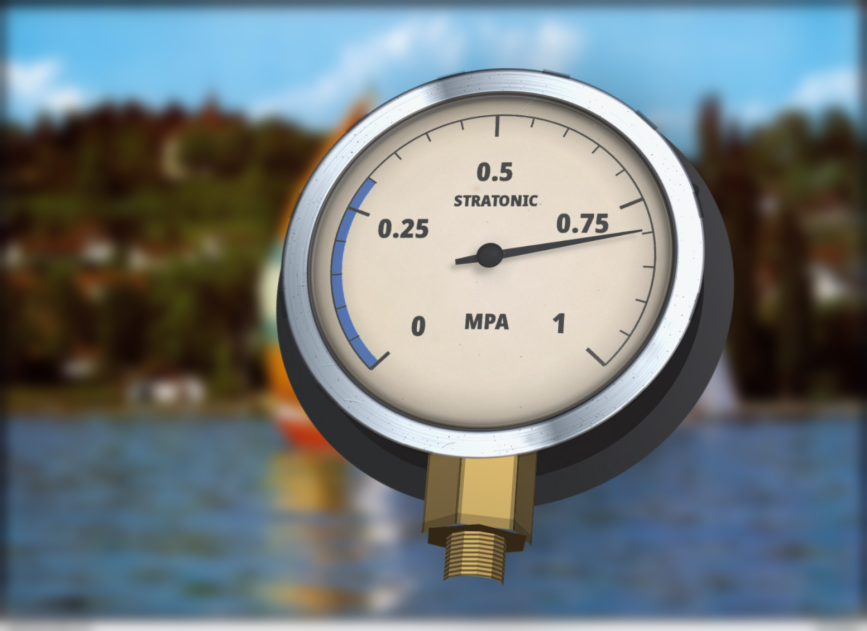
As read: 0.8
